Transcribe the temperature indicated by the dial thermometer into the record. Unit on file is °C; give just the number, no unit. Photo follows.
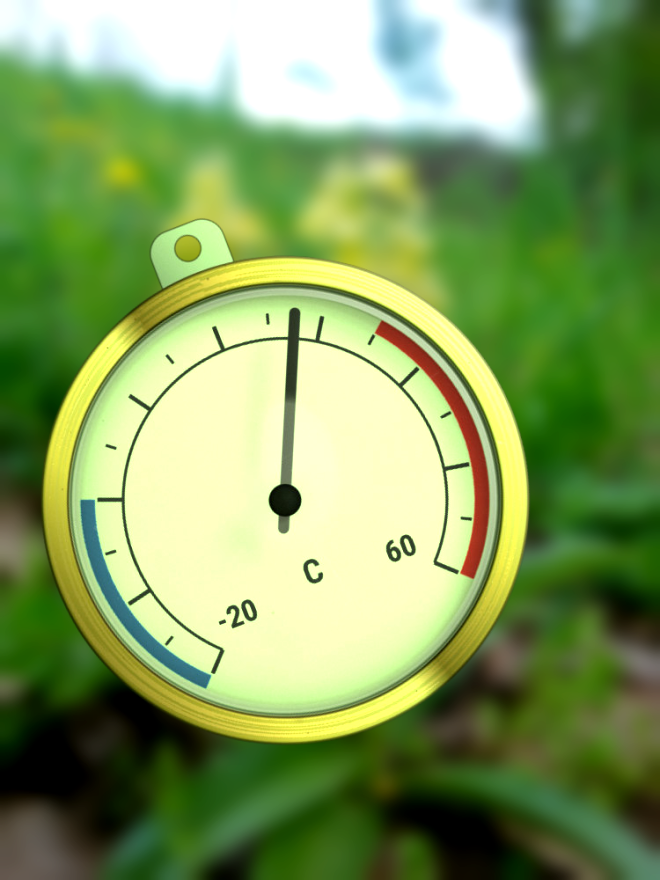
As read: 27.5
